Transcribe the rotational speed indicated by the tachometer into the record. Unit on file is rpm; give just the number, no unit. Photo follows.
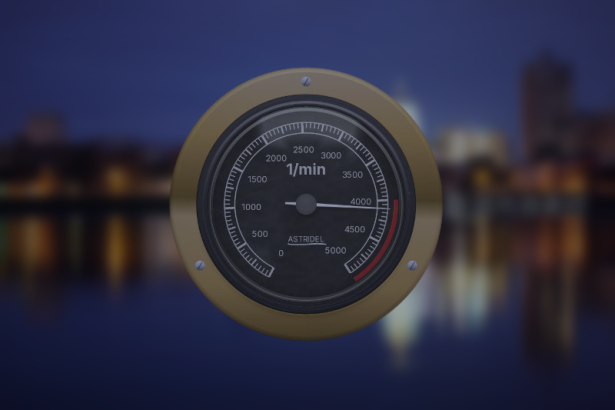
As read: 4100
